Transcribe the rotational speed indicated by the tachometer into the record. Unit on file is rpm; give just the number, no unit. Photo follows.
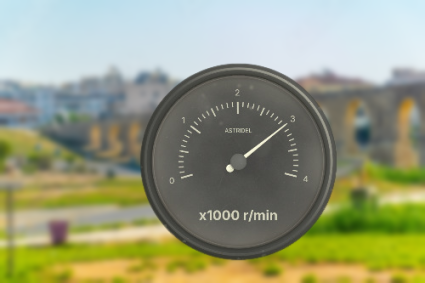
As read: 3000
